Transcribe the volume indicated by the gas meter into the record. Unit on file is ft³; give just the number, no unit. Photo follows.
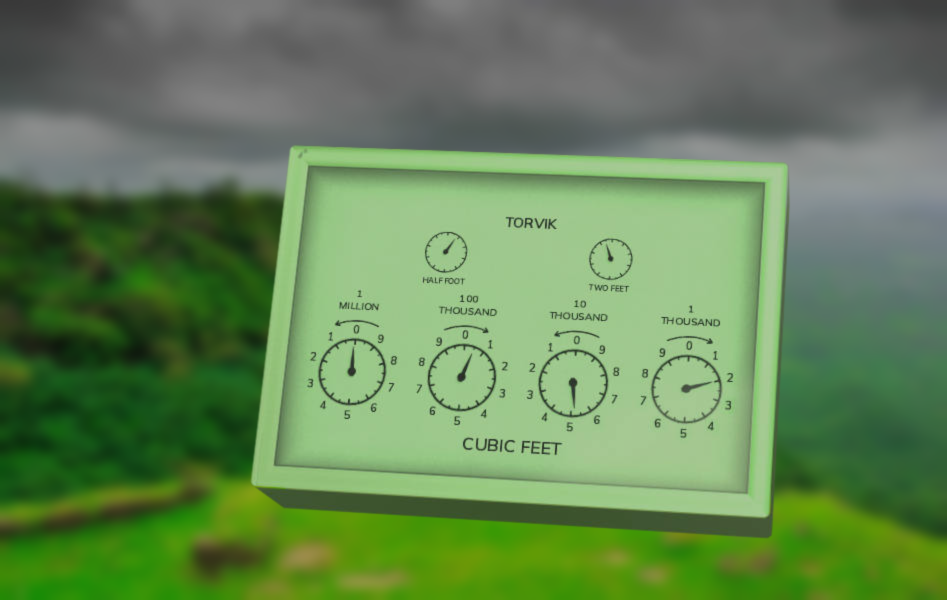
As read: 5200
